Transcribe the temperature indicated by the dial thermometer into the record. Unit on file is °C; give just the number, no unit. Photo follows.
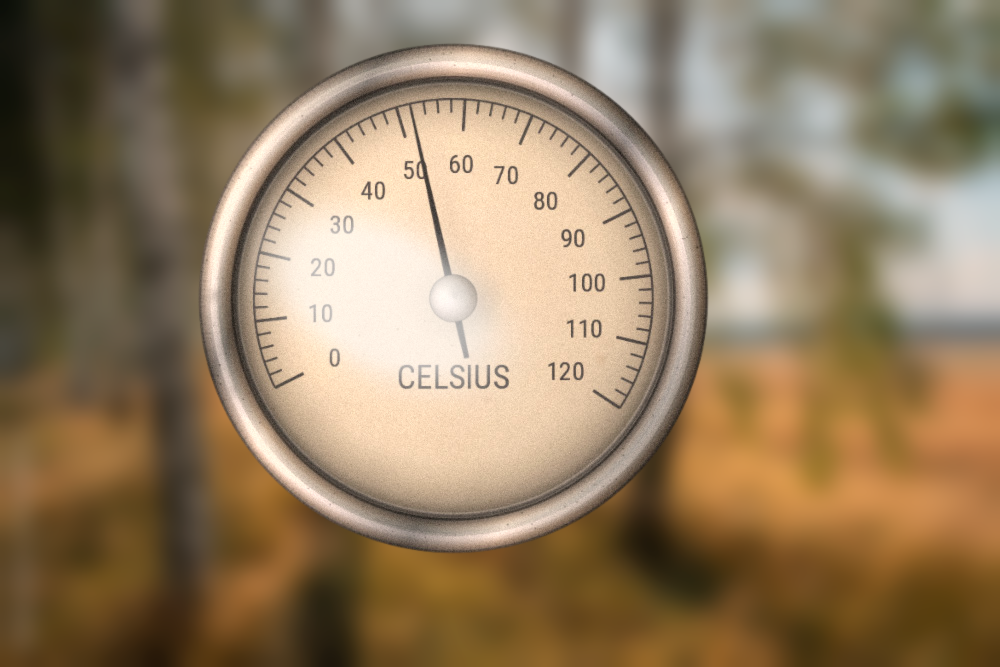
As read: 52
